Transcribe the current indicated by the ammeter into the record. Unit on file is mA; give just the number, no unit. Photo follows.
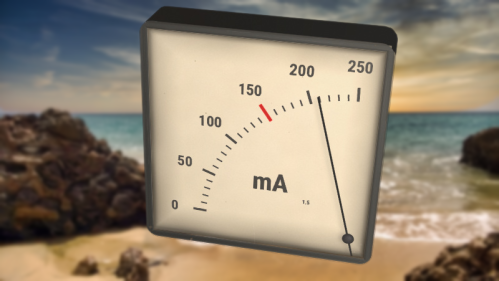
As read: 210
